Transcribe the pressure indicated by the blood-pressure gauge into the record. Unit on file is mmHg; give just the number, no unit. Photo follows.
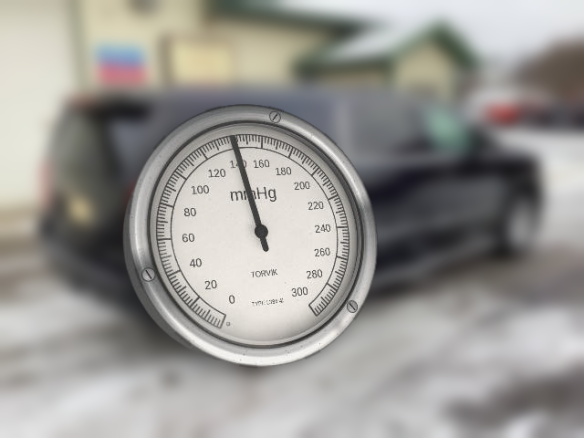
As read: 140
